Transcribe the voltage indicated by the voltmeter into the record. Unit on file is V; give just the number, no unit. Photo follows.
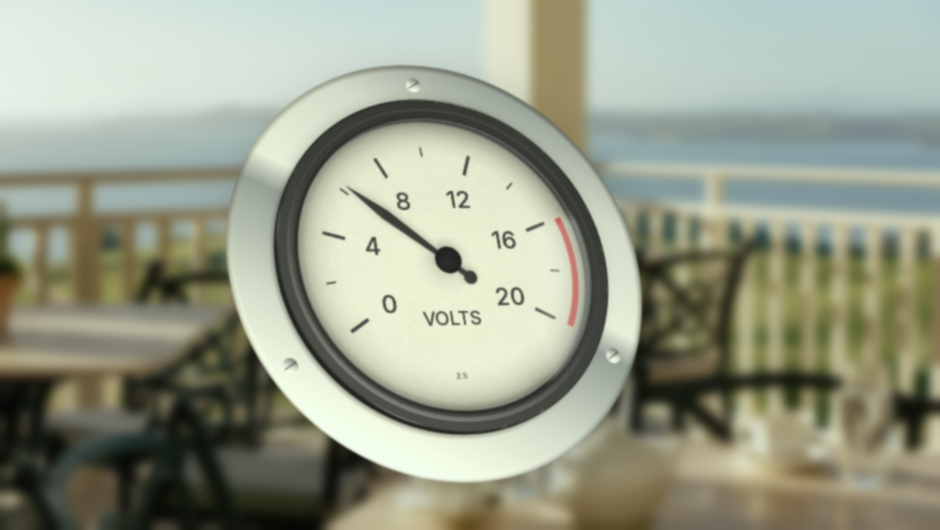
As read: 6
